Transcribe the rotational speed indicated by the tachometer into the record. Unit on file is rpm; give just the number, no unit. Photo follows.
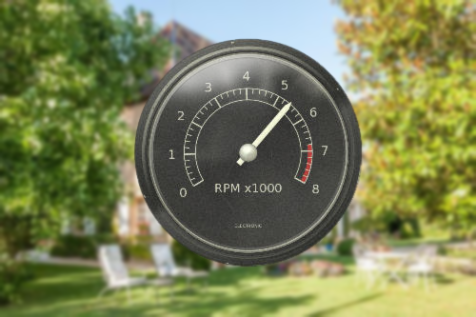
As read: 5400
